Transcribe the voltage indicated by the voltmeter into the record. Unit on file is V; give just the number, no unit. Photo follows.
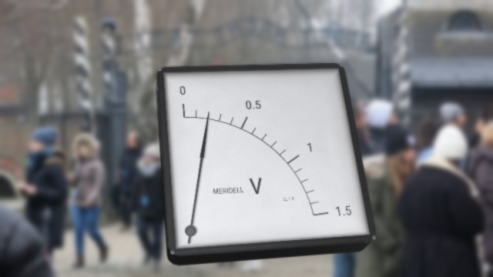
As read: 0.2
